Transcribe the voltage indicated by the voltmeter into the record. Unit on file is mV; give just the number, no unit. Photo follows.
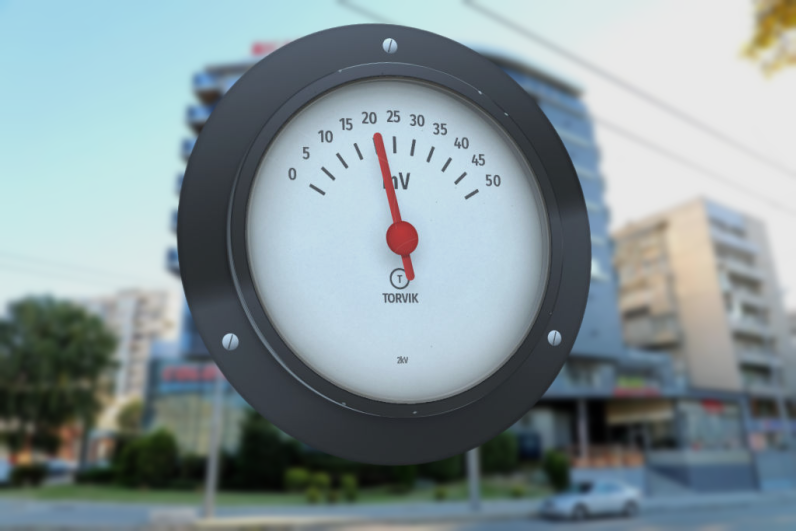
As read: 20
